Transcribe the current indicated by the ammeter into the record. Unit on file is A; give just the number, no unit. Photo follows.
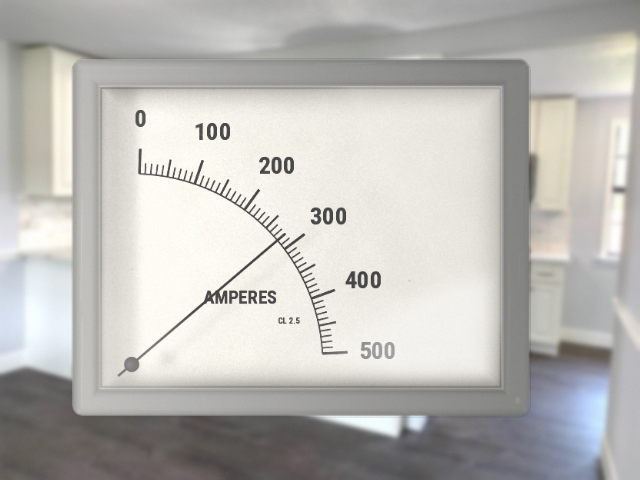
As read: 280
